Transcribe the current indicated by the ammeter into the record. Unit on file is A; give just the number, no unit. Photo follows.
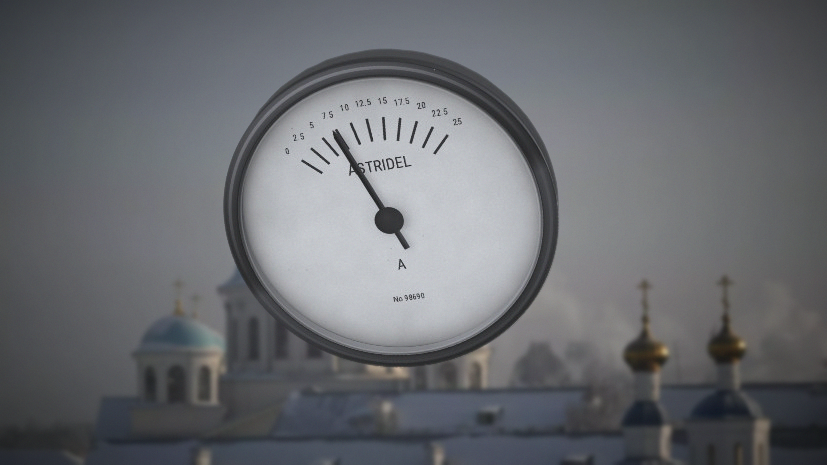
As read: 7.5
